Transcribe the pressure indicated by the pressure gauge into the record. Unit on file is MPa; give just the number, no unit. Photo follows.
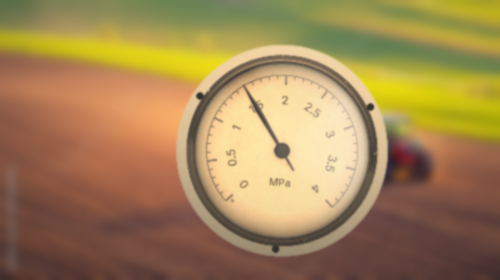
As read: 1.5
